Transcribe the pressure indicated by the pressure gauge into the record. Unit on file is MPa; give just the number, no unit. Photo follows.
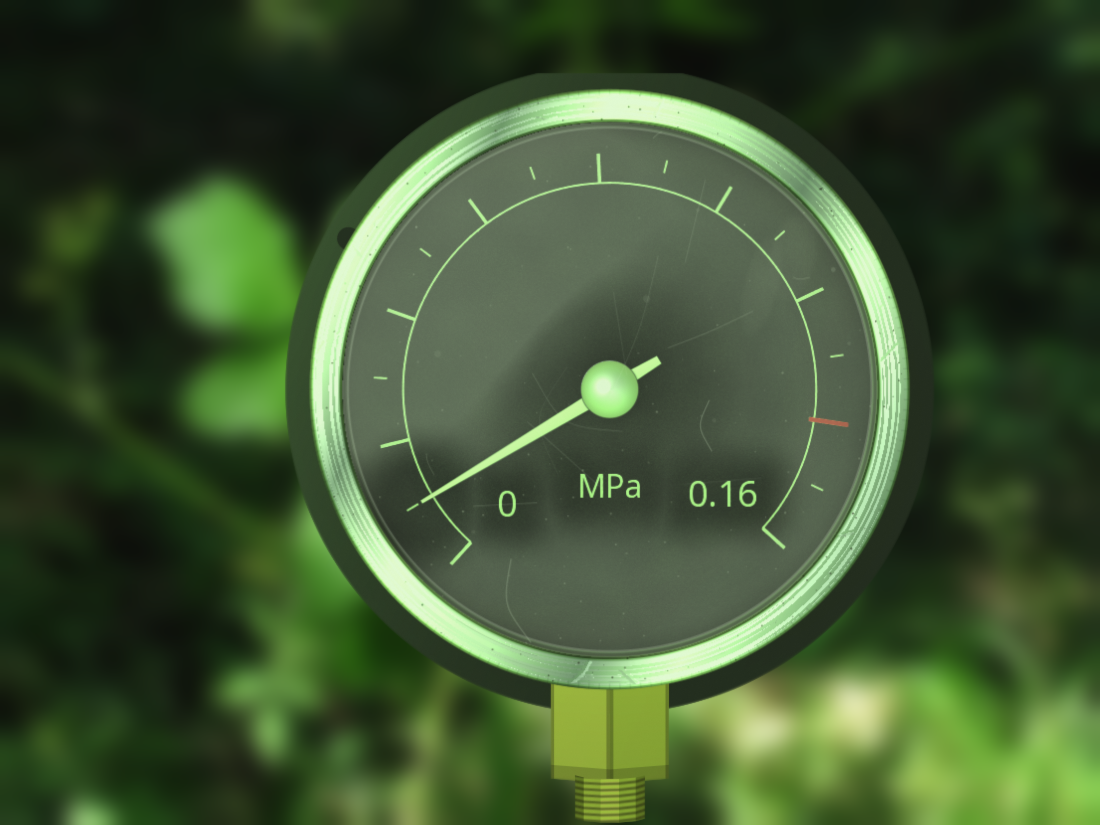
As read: 0.01
